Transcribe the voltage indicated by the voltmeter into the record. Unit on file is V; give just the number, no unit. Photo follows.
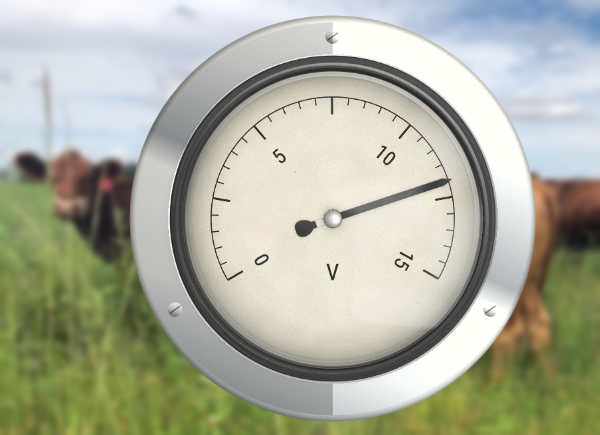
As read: 12
